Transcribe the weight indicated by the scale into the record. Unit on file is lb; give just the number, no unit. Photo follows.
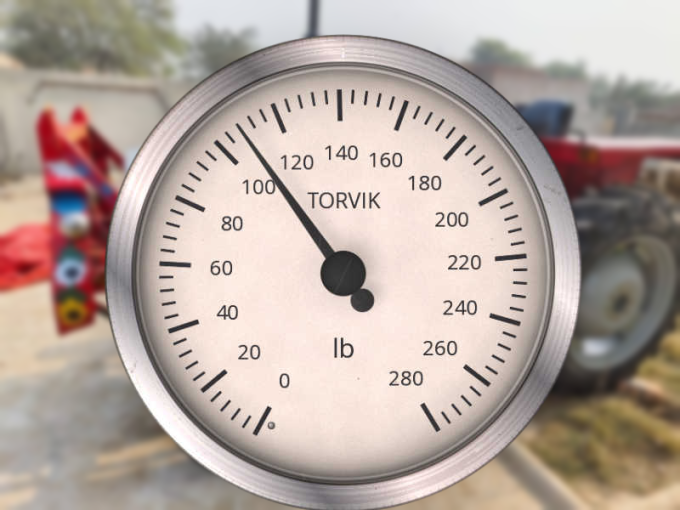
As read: 108
